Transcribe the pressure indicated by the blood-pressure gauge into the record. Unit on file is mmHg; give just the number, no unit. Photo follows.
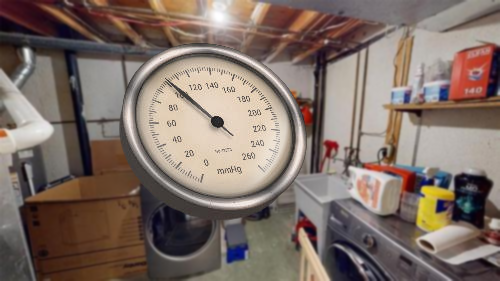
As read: 100
